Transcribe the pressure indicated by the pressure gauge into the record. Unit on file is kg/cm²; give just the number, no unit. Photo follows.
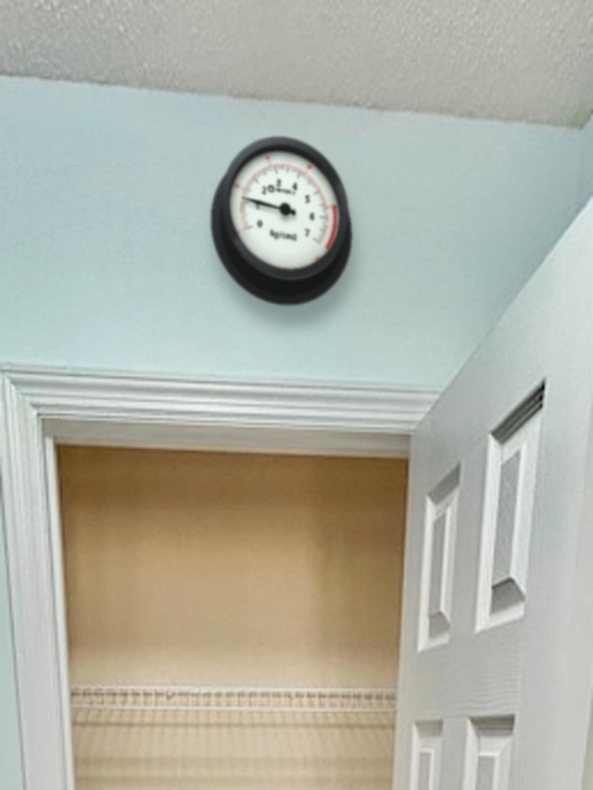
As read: 1
